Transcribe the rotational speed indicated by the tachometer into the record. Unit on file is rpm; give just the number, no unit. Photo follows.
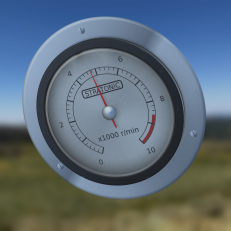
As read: 4800
